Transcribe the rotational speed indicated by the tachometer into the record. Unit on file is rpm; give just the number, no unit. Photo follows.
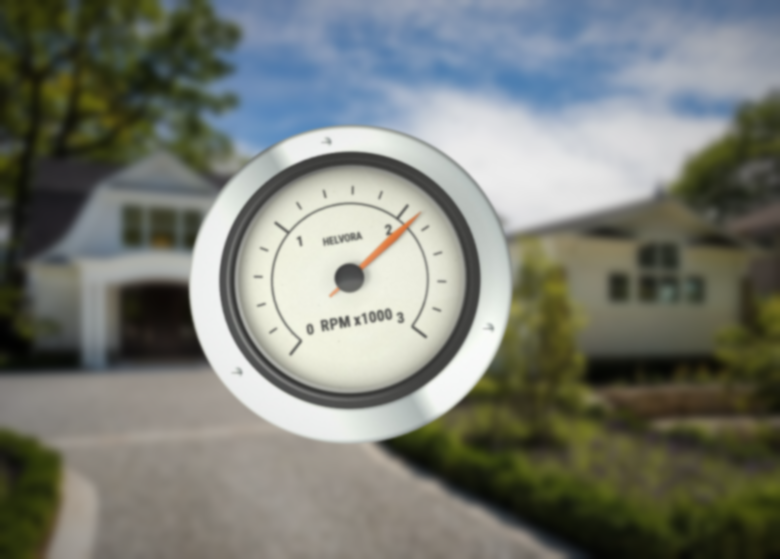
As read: 2100
